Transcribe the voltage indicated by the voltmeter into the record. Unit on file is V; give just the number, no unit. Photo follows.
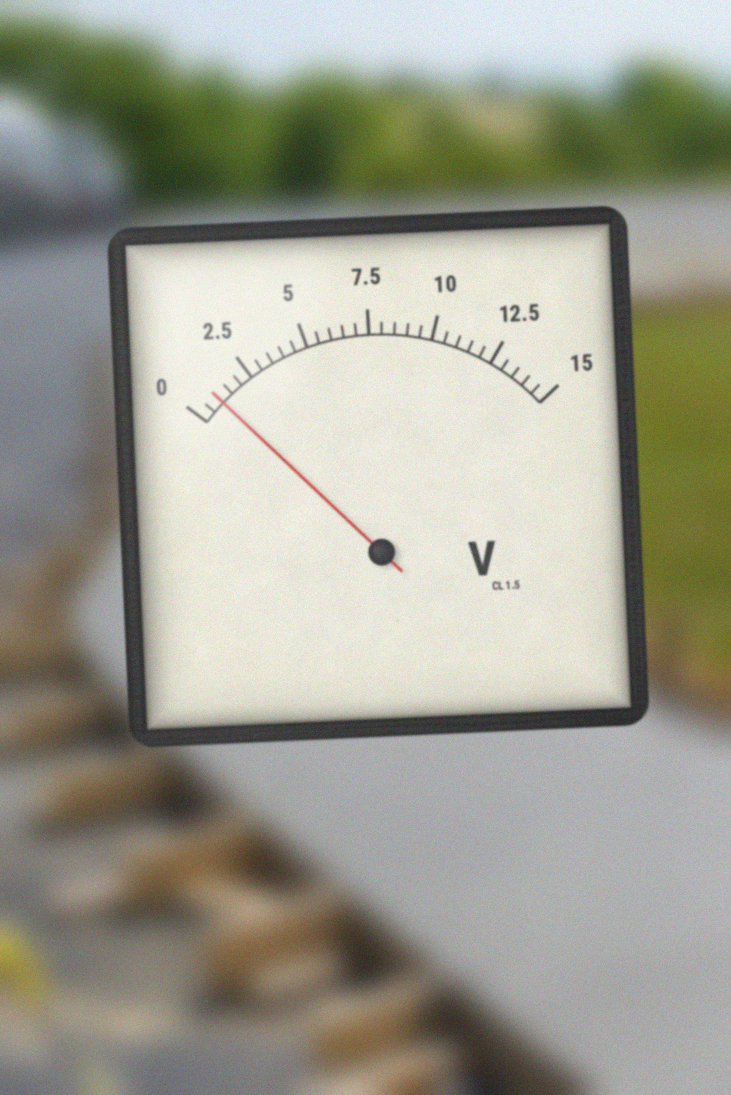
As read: 1
